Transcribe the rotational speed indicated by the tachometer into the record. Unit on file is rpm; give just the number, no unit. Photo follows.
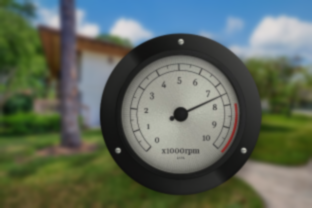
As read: 7500
